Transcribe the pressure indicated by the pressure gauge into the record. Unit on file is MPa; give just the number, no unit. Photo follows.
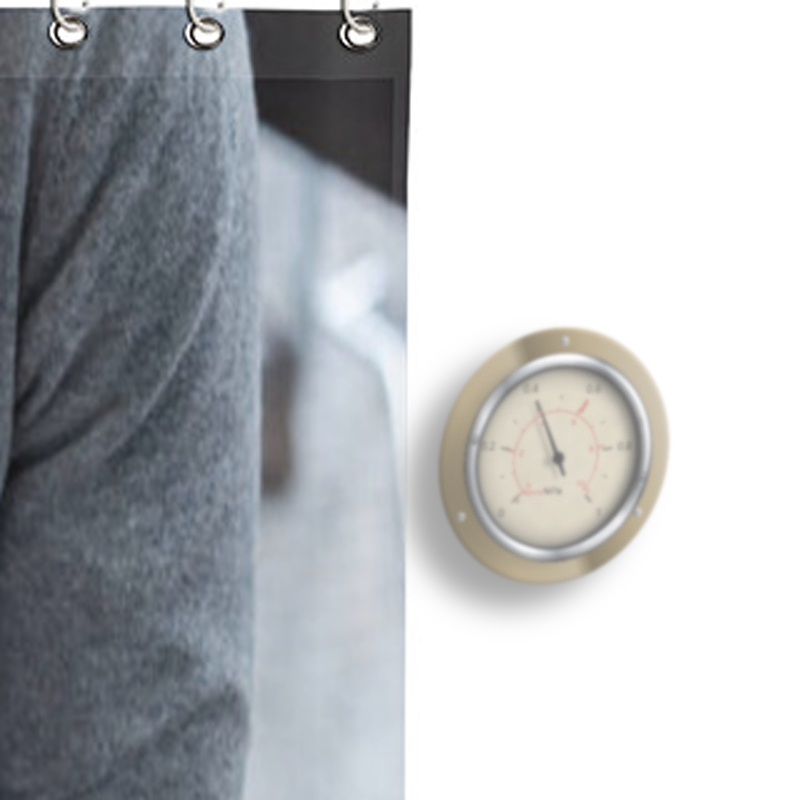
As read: 0.4
